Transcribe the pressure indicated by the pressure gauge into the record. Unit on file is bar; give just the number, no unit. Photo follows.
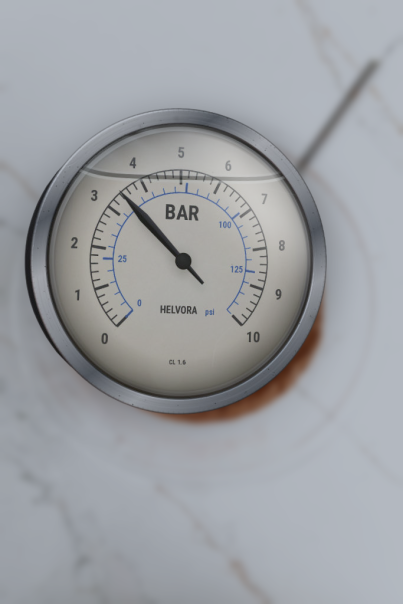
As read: 3.4
